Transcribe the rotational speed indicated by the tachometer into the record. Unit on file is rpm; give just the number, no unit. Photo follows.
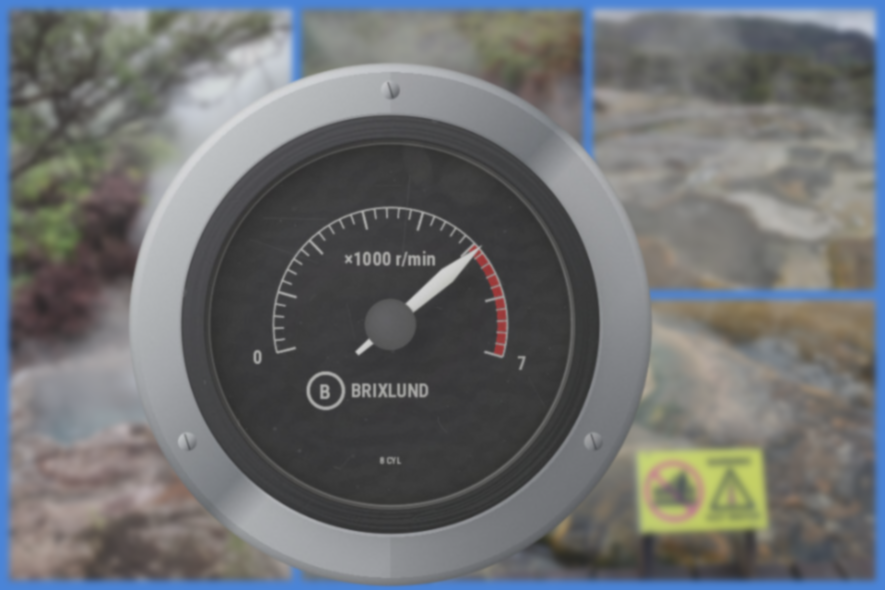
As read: 5100
